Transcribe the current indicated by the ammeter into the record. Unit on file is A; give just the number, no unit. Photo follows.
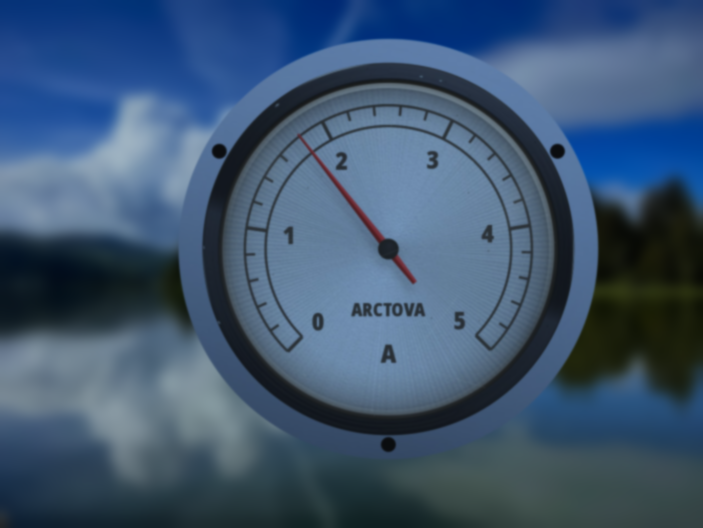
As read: 1.8
